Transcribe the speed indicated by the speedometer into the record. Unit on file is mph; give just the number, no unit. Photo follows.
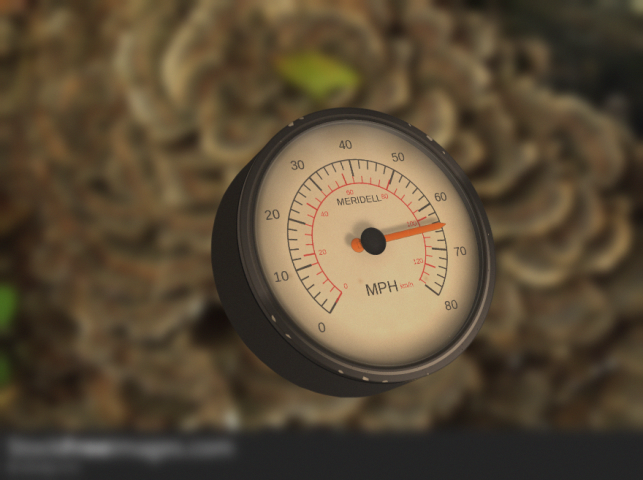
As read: 65
